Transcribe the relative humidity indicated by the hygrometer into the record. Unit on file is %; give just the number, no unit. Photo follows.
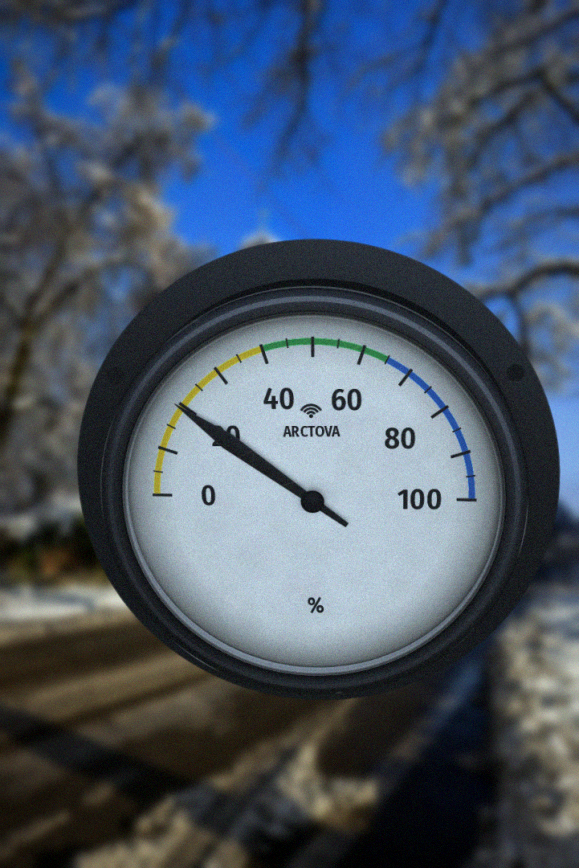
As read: 20
